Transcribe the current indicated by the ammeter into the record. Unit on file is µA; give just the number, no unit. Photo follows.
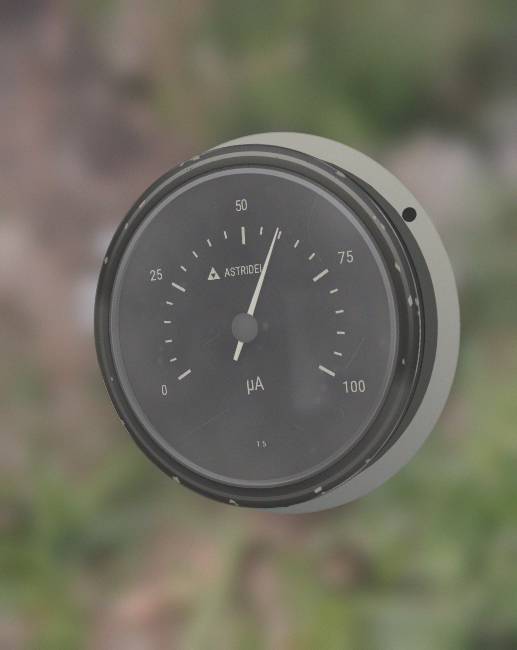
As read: 60
